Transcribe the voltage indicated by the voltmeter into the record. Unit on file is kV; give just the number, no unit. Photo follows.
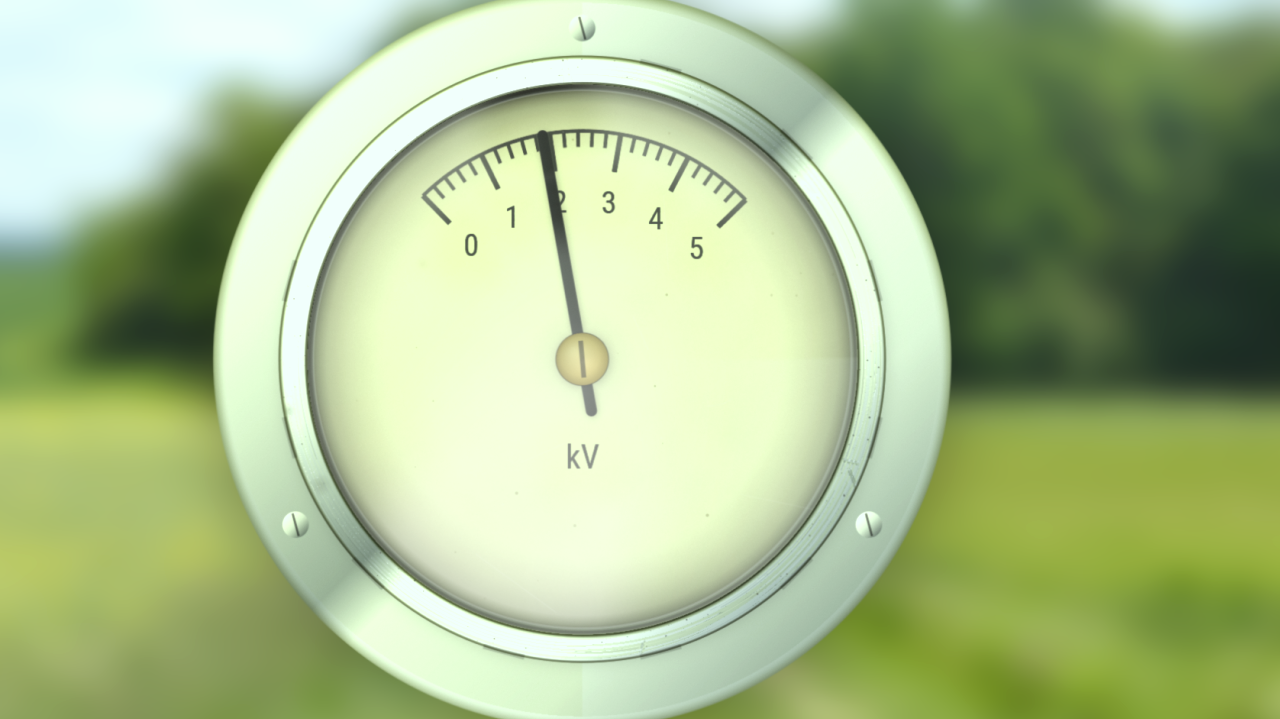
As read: 1.9
